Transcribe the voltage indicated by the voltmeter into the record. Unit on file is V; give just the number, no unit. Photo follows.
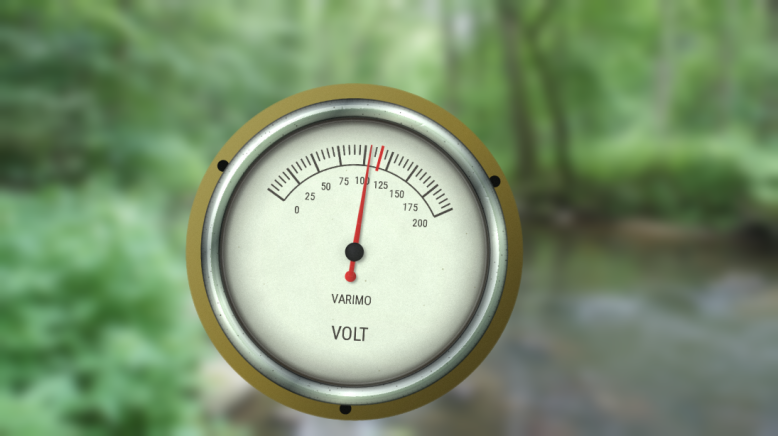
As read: 105
